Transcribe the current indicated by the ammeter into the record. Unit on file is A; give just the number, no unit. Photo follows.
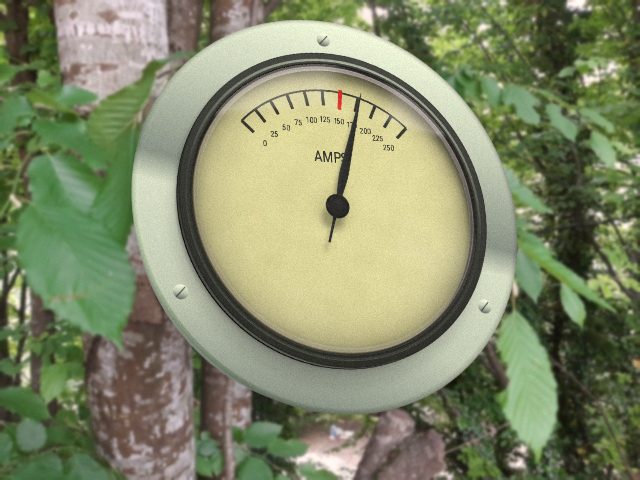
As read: 175
